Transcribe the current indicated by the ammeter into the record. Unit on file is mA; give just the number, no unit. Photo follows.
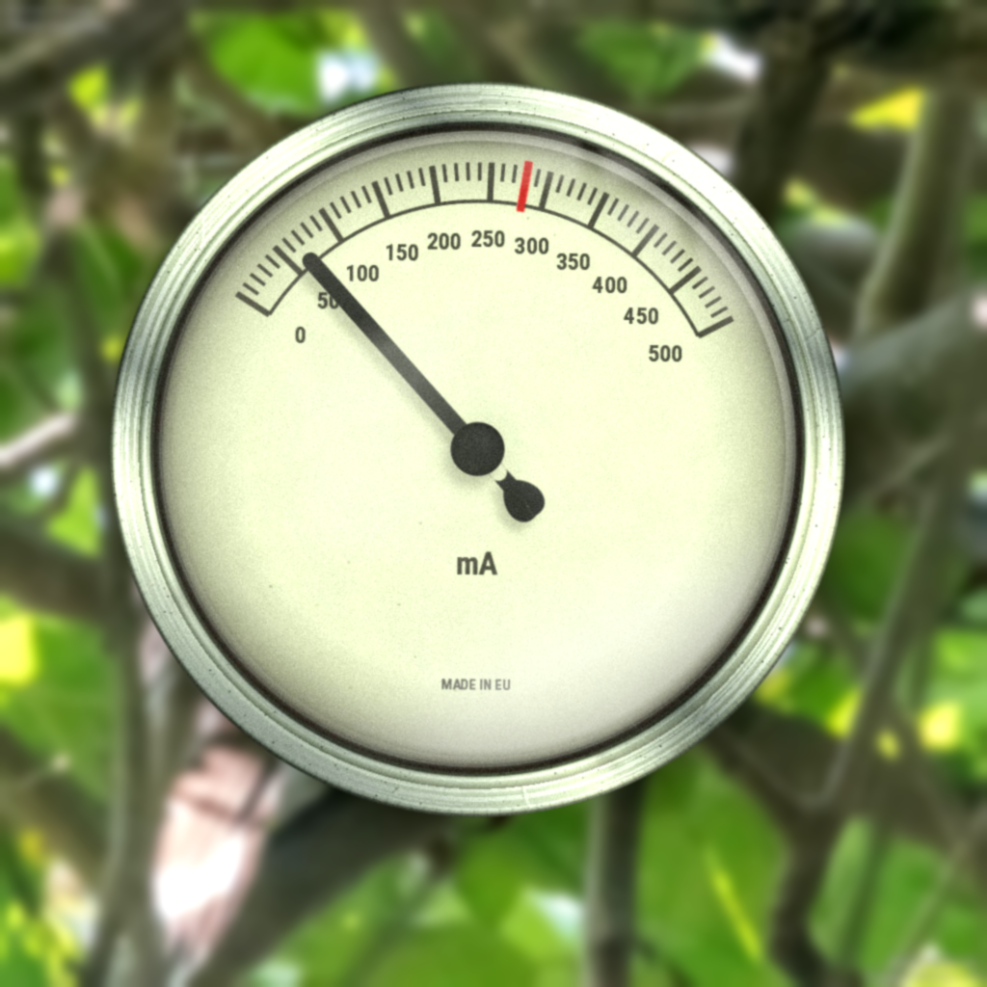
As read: 65
